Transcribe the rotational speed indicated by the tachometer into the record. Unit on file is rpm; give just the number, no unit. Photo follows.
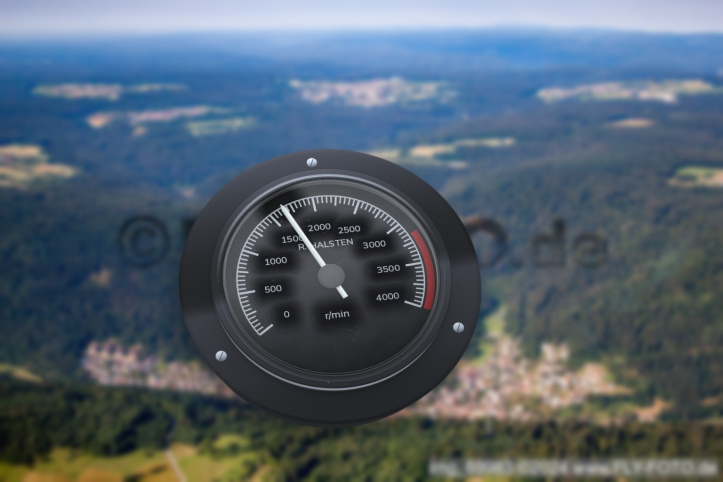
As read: 1650
